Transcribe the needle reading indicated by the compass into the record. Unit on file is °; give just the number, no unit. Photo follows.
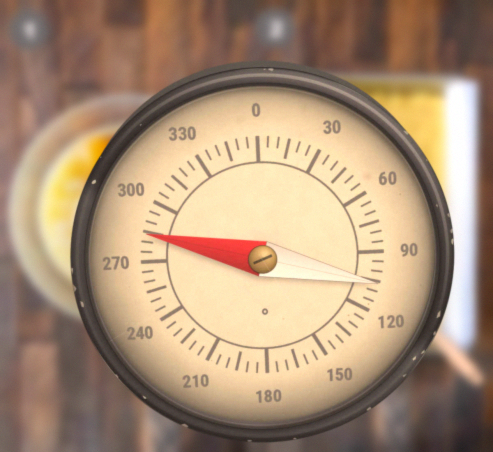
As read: 285
